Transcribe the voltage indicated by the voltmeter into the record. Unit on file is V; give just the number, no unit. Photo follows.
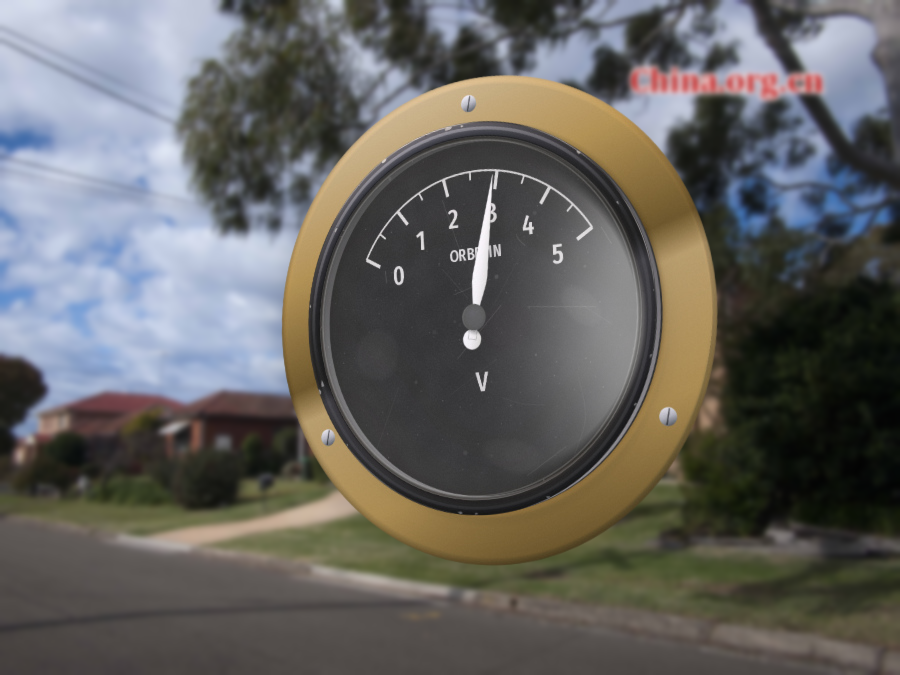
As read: 3
